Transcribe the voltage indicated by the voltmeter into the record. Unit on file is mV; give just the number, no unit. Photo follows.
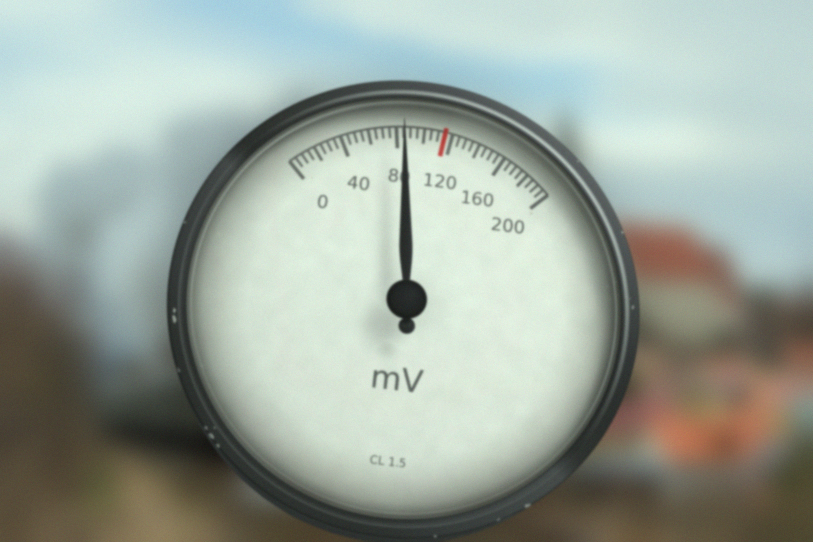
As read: 85
